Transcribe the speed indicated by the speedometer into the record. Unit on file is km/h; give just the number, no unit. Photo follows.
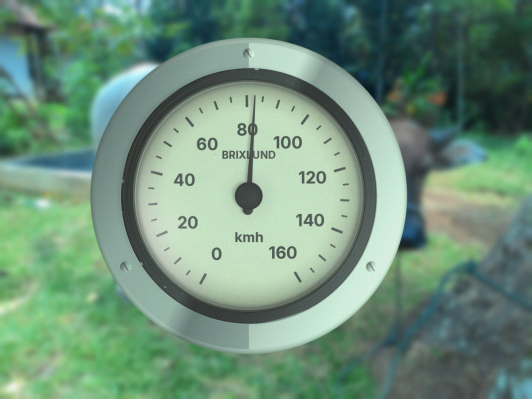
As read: 82.5
